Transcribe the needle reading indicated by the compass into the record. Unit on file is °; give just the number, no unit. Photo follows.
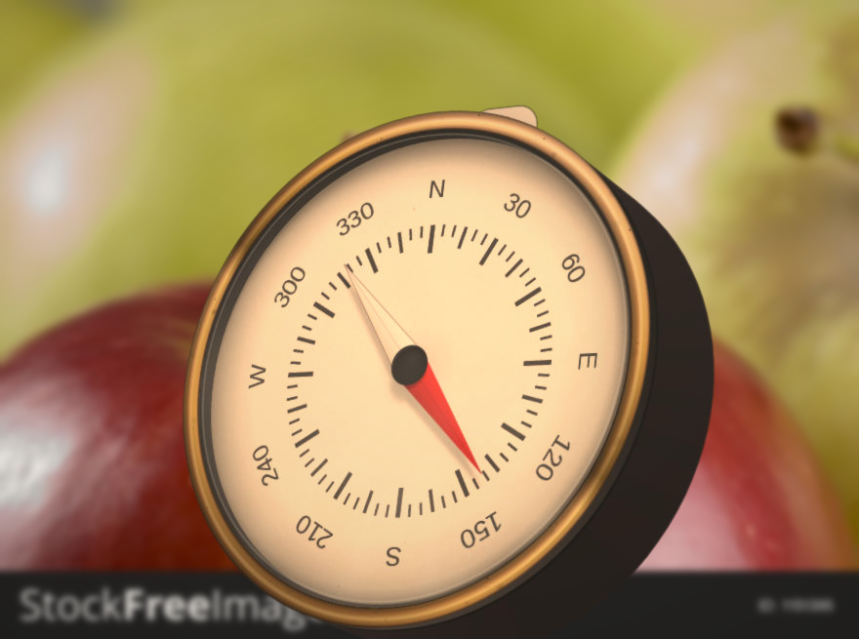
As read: 140
